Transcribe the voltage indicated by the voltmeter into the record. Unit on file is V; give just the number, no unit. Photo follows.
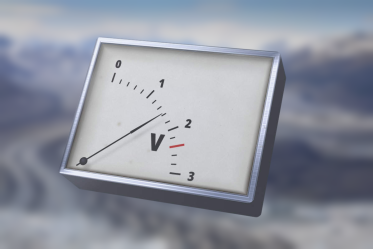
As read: 1.6
